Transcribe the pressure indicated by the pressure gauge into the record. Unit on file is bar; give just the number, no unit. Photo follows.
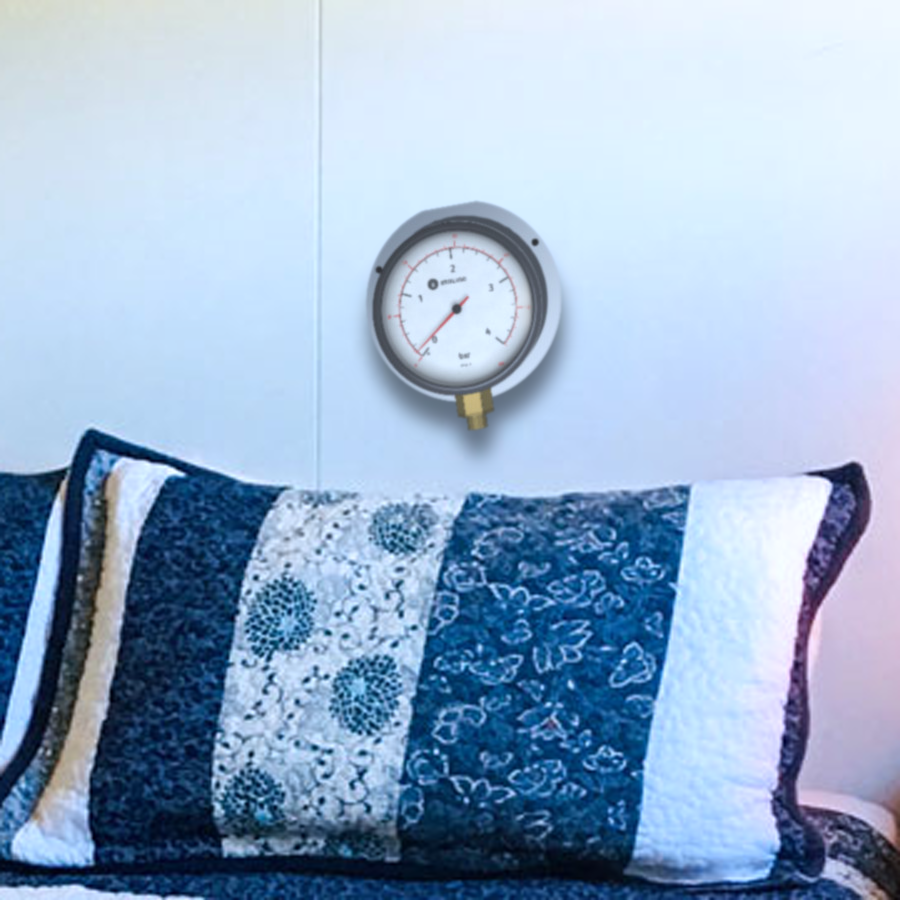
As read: 0.1
